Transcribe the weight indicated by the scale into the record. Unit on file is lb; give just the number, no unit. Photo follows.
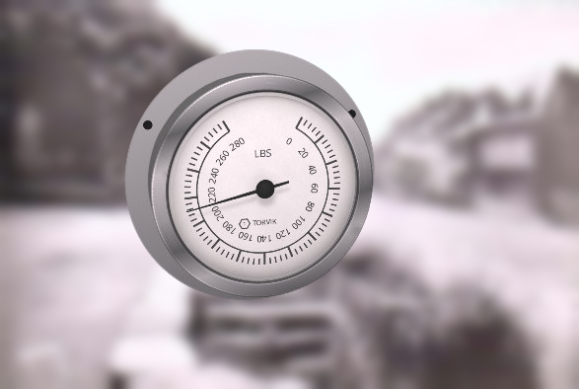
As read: 212
